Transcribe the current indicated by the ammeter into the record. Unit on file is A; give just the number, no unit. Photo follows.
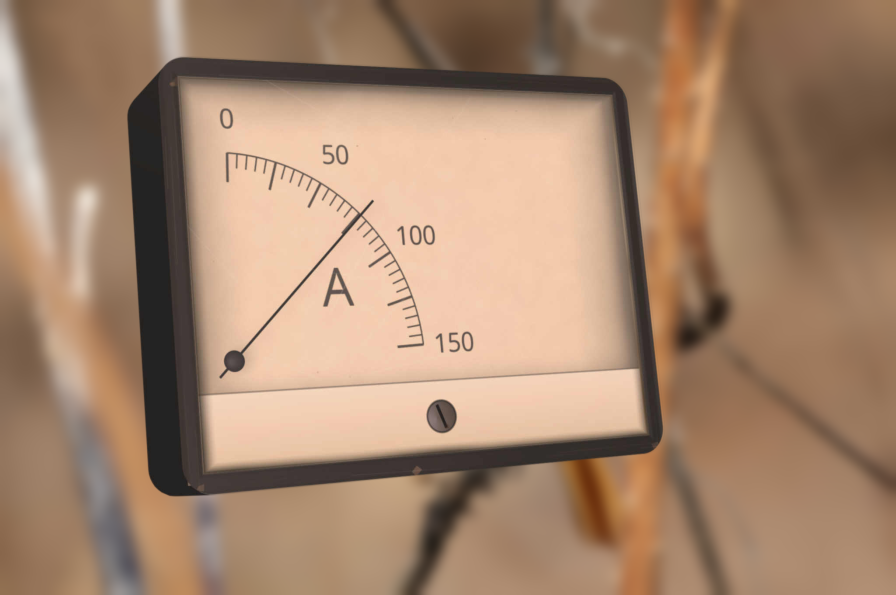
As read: 75
